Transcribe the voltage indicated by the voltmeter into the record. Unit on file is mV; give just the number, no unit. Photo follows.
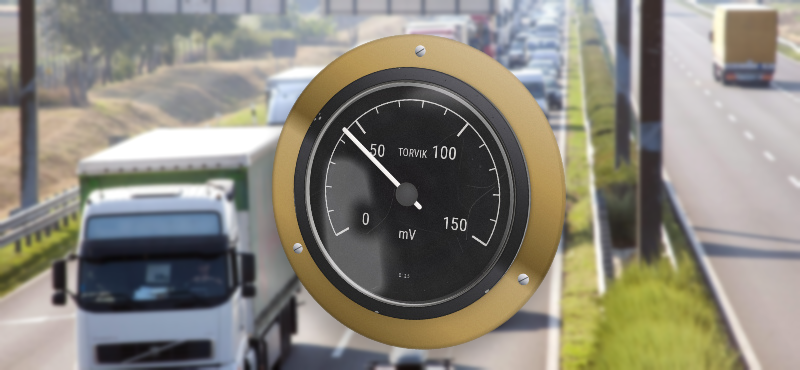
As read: 45
